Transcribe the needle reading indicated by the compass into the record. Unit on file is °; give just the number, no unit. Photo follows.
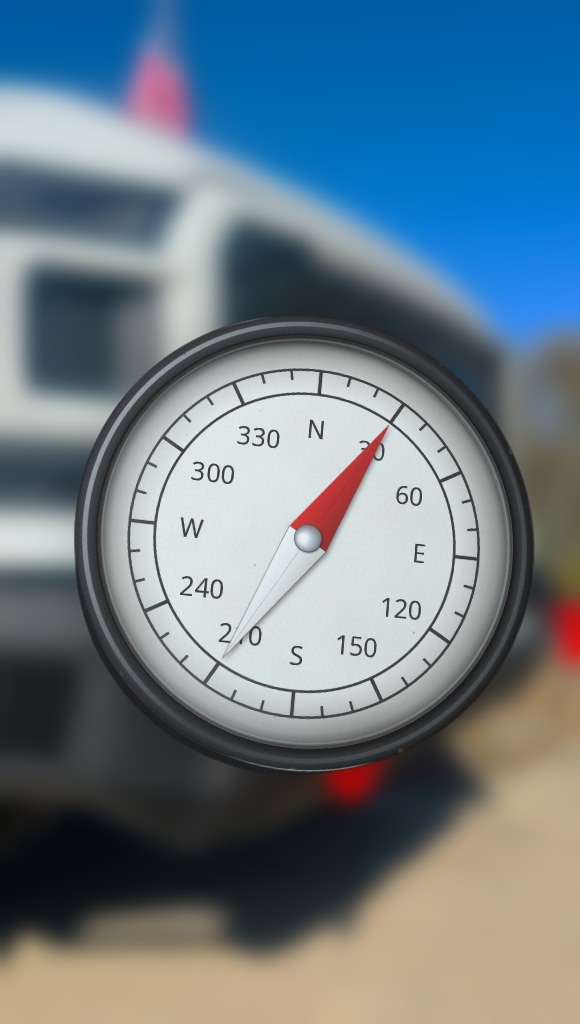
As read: 30
